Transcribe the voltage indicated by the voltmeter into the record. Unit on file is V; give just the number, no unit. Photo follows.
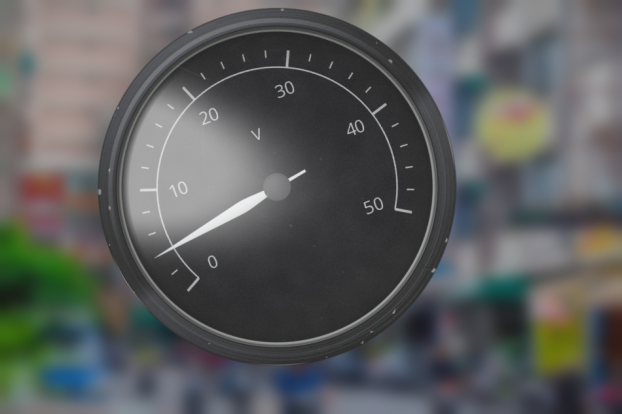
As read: 4
